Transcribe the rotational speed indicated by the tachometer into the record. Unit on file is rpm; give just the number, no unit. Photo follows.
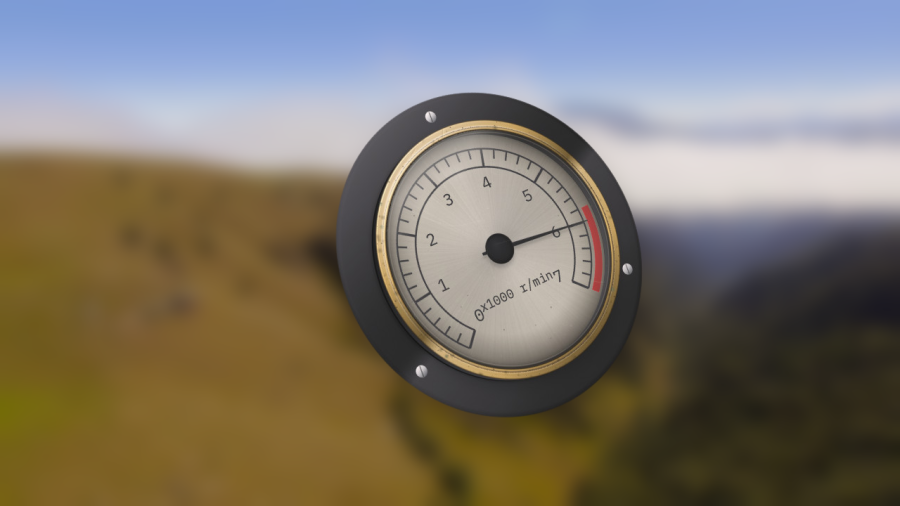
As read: 6000
